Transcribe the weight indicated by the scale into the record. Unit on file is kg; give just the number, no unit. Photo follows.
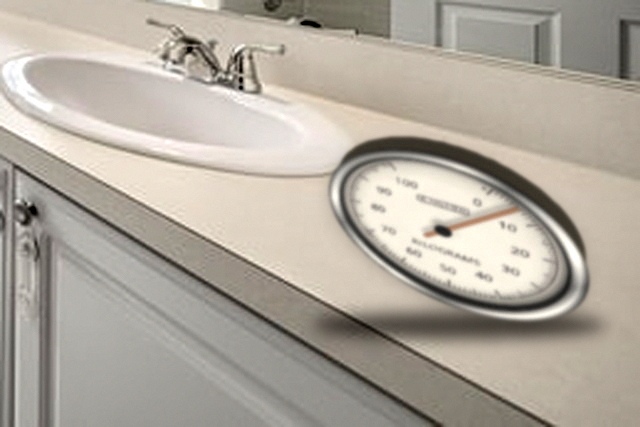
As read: 5
